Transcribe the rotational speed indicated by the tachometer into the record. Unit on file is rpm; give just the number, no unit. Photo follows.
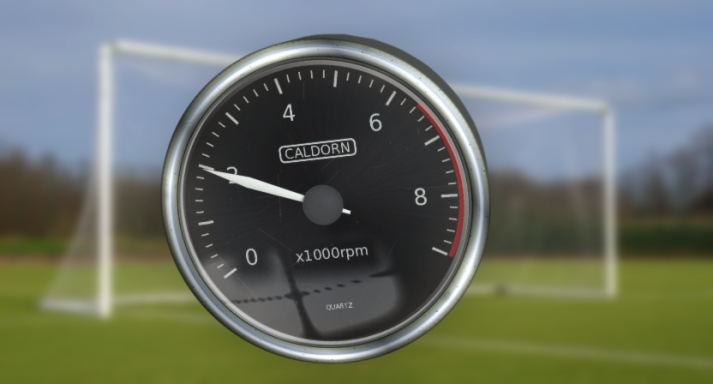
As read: 2000
